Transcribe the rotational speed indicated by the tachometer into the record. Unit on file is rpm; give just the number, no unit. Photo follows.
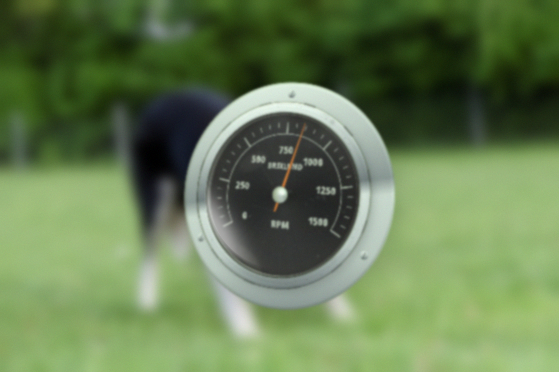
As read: 850
